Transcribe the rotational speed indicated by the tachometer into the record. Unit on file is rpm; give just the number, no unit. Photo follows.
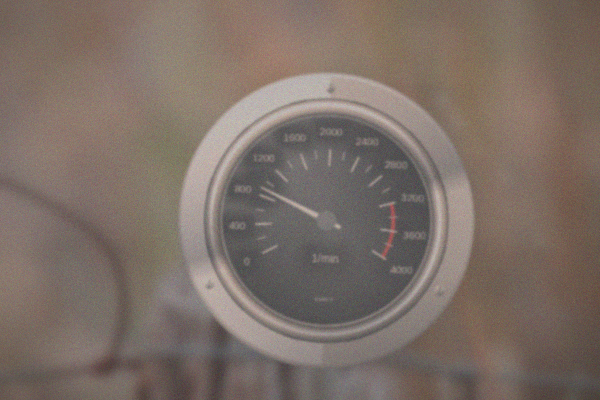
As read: 900
